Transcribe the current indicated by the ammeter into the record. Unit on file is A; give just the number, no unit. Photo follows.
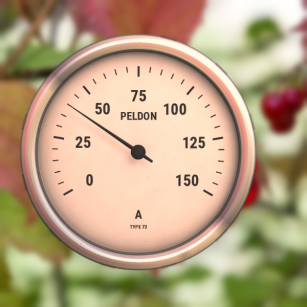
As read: 40
